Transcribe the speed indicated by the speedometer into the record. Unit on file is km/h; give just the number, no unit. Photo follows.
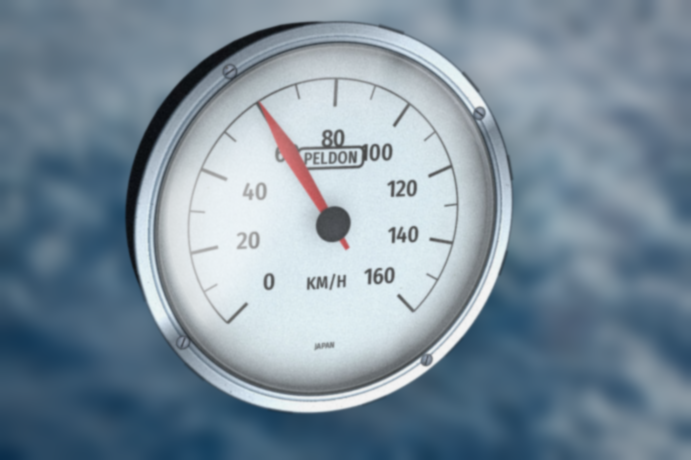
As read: 60
